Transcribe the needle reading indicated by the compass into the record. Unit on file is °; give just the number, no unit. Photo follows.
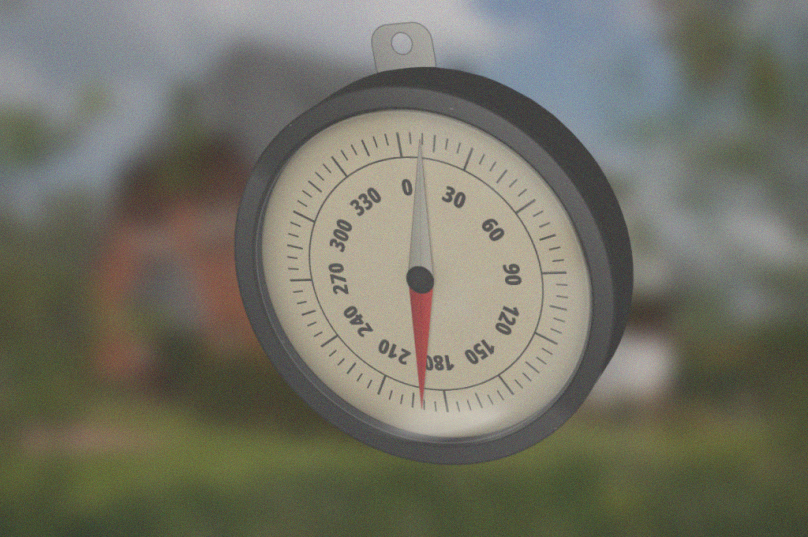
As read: 190
